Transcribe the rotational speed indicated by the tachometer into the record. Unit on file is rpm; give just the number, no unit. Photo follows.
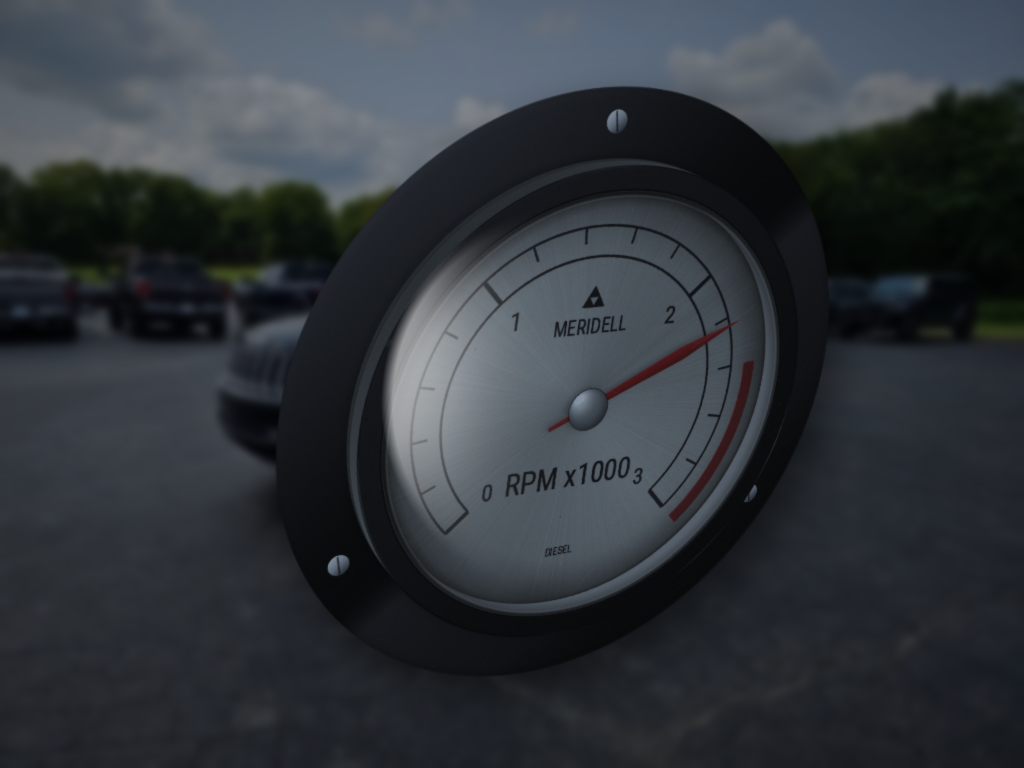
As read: 2200
